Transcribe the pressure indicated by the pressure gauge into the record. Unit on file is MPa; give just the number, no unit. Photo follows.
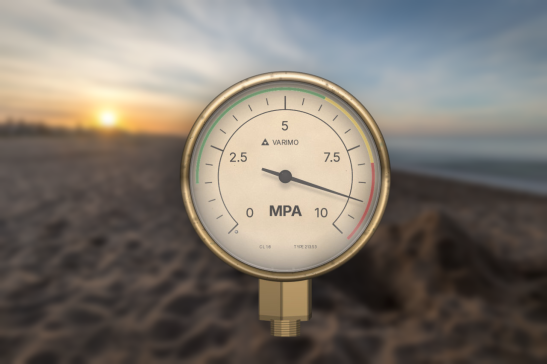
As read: 9
